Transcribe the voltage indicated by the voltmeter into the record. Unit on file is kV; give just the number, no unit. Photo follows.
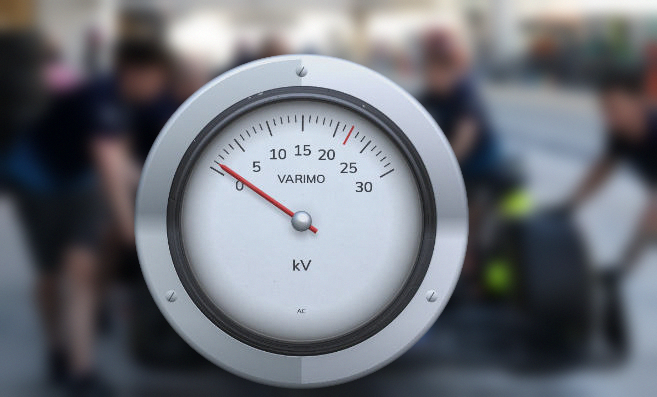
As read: 1
